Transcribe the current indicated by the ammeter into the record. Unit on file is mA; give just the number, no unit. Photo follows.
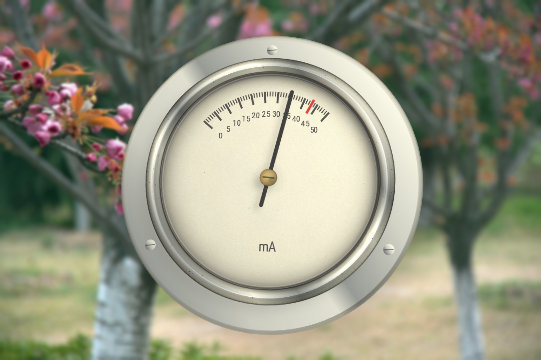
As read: 35
